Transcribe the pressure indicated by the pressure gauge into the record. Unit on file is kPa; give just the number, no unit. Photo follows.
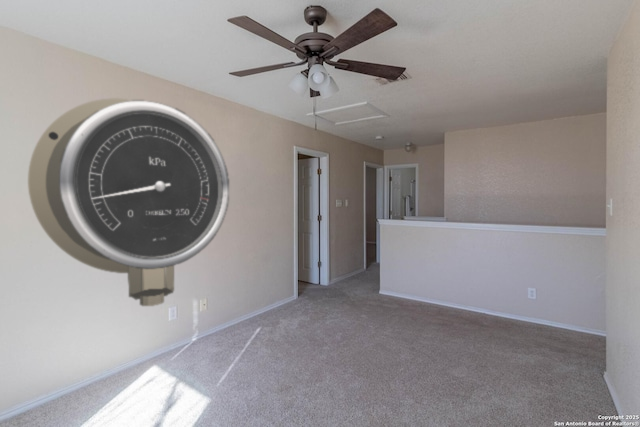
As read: 30
